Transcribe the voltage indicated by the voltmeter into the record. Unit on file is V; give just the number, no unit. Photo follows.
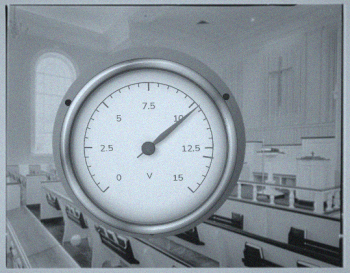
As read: 10.25
